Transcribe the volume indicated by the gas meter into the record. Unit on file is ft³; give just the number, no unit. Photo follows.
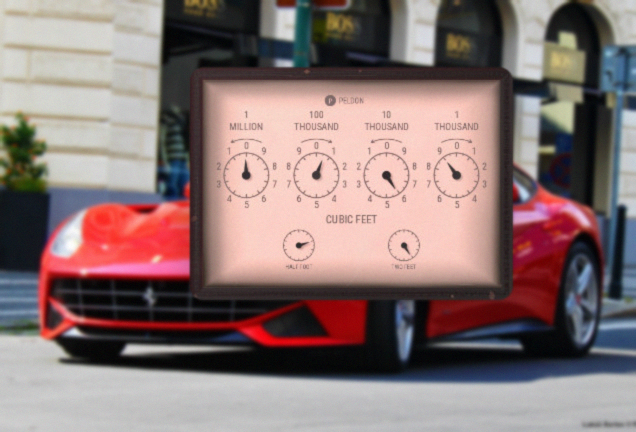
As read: 5900
